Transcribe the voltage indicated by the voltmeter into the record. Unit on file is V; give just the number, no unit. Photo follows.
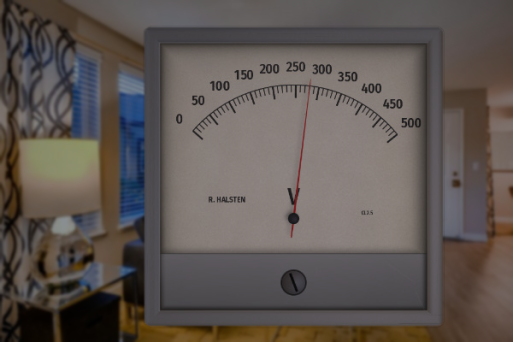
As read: 280
